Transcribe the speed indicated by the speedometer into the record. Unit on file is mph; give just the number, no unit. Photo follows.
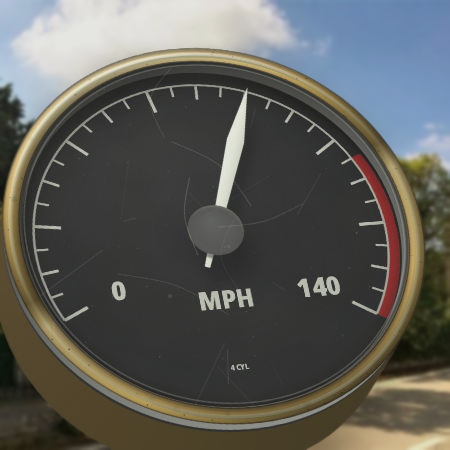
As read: 80
